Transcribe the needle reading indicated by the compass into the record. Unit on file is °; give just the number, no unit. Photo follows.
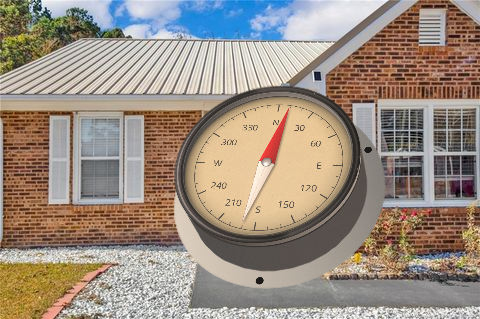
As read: 10
